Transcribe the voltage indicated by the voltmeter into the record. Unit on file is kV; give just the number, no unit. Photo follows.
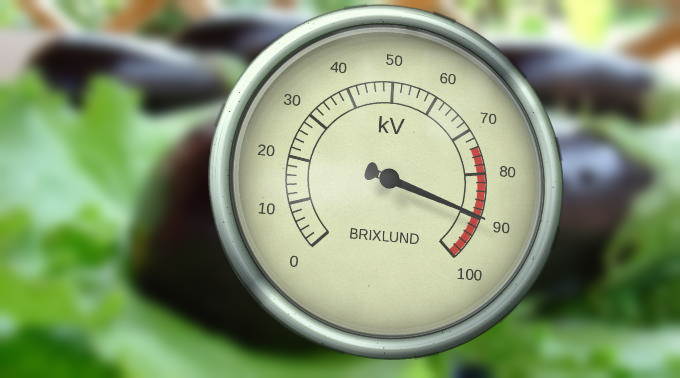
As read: 90
